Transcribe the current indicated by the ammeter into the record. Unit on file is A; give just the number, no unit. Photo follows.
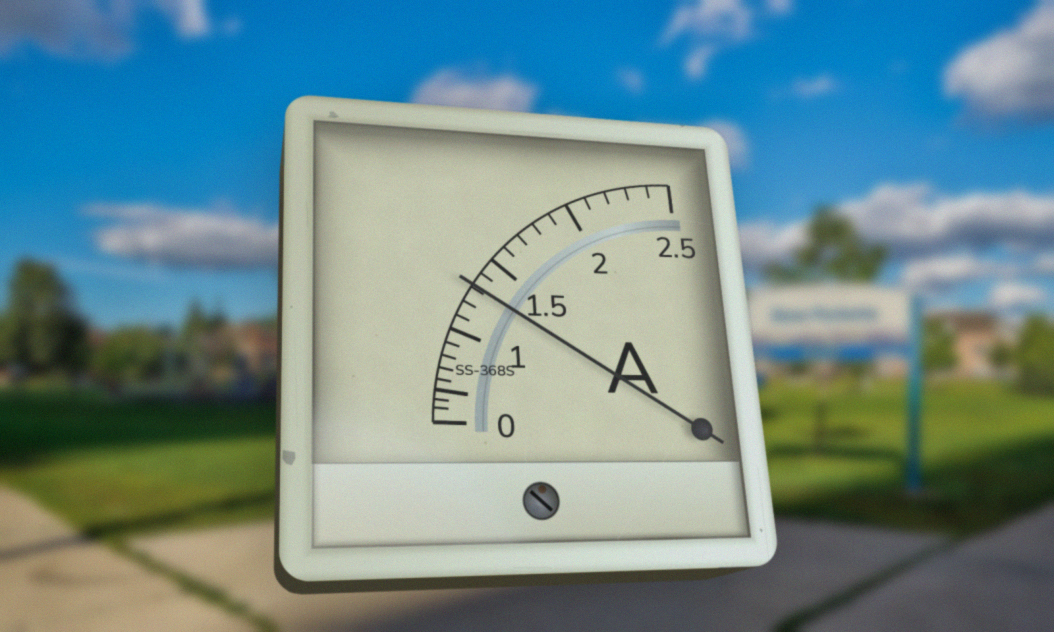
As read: 1.3
